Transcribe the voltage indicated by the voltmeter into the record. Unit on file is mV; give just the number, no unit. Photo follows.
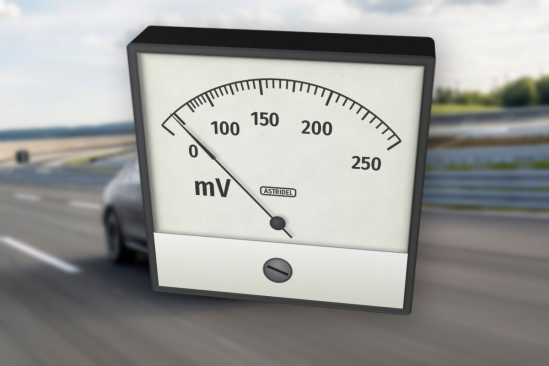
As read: 50
